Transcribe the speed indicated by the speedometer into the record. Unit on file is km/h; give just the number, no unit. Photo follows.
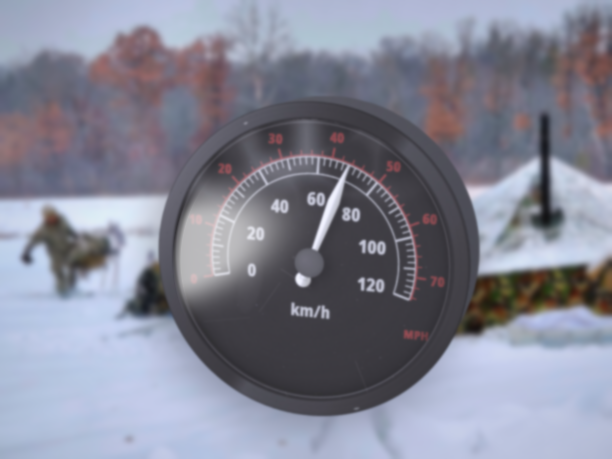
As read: 70
